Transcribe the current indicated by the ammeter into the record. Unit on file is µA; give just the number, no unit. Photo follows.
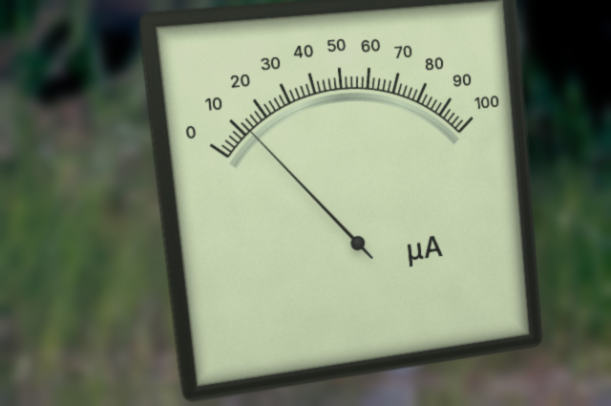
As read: 12
